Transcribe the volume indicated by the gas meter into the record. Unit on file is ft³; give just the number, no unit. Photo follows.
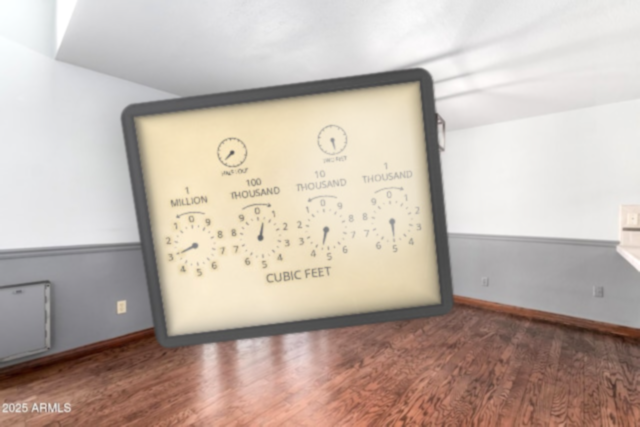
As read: 304500
